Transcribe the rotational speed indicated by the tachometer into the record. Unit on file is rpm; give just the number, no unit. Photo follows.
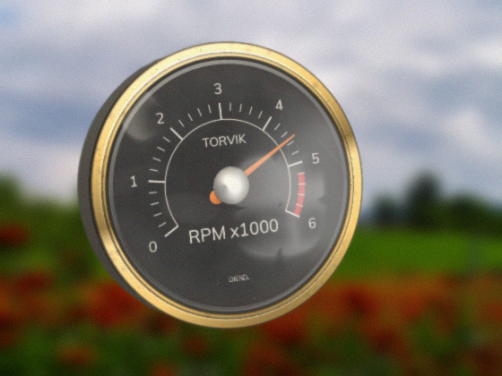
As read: 4500
